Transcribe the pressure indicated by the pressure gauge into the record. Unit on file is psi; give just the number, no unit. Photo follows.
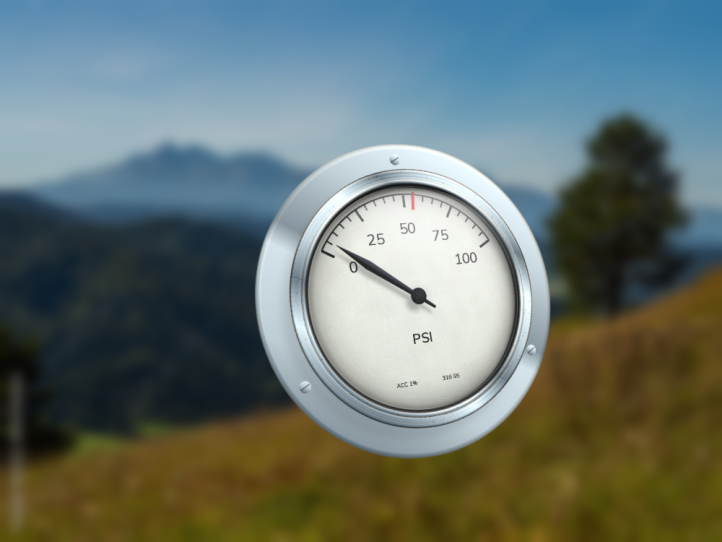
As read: 5
